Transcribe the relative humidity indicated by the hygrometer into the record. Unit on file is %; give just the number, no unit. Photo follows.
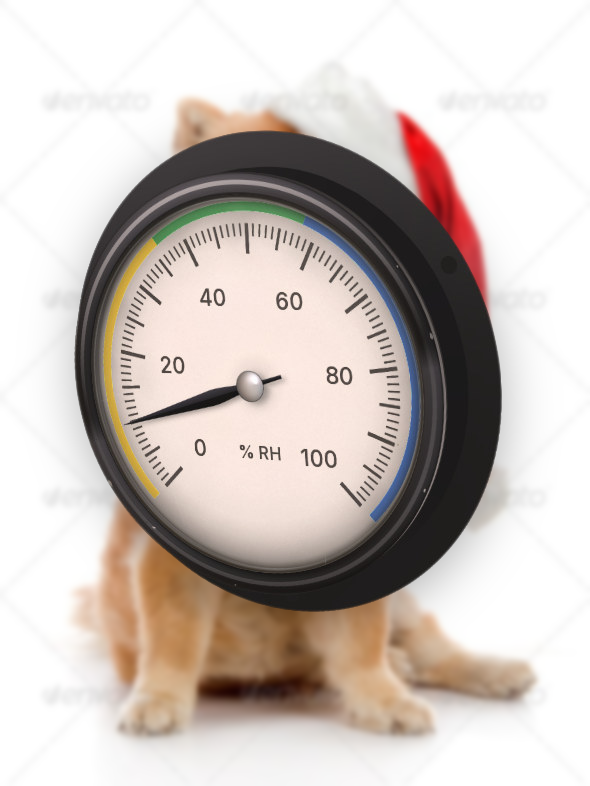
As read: 10
